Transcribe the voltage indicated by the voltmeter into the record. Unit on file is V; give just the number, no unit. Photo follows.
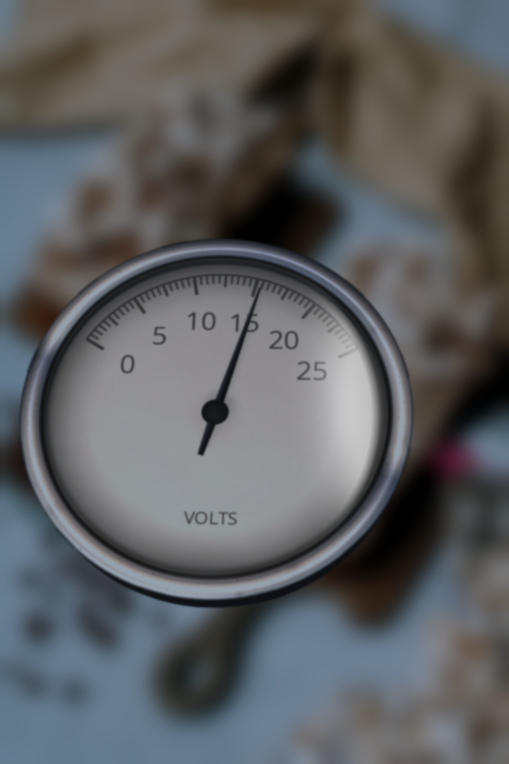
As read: 15.5
